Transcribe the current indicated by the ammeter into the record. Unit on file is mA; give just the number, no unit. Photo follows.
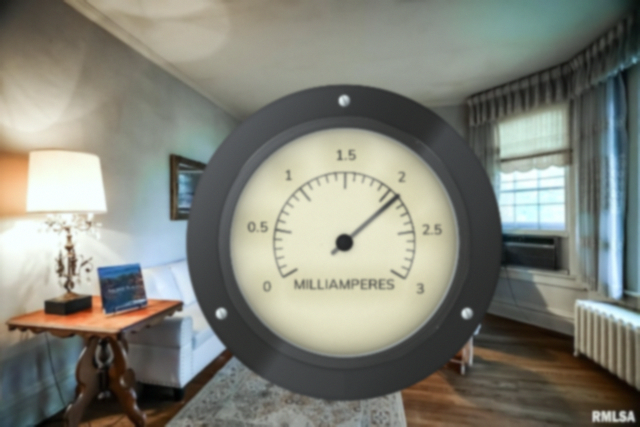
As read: 2.1
